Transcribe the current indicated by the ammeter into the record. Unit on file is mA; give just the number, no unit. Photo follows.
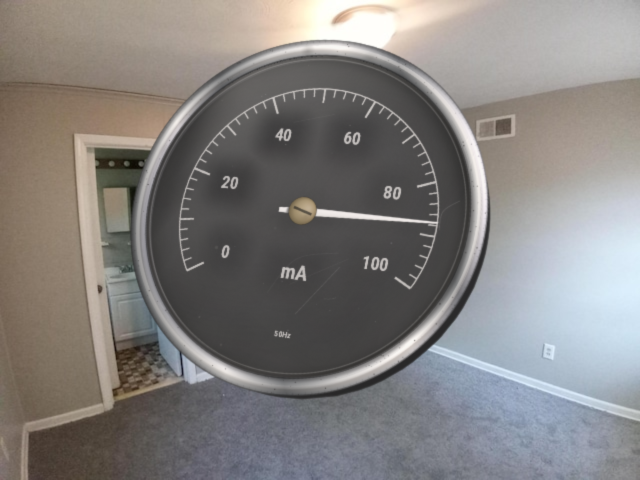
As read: 88
